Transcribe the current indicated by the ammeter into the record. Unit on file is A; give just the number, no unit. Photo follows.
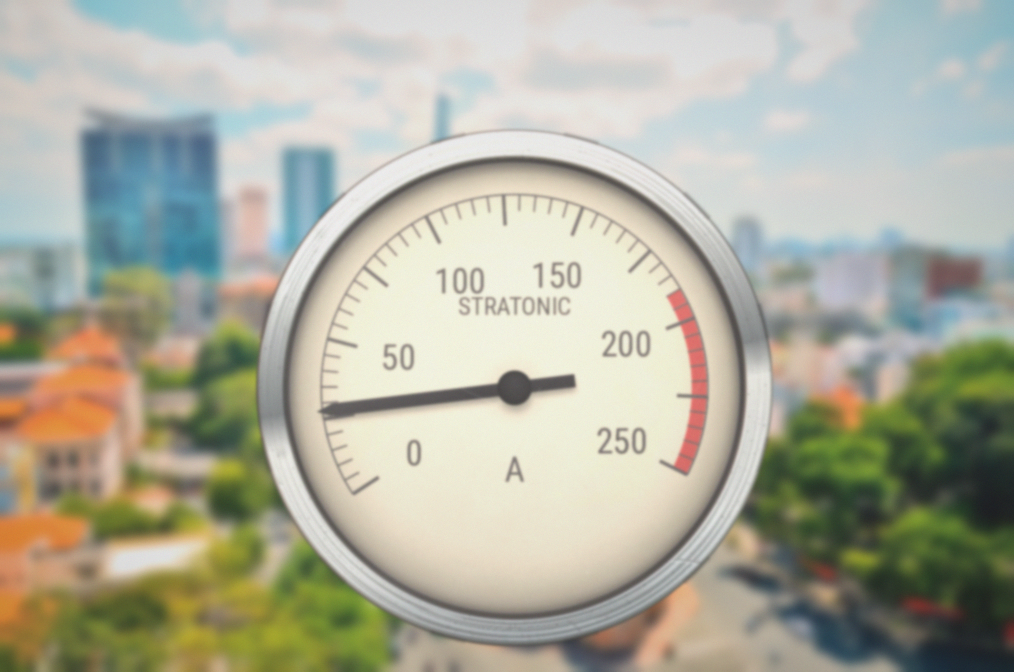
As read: 27.5
